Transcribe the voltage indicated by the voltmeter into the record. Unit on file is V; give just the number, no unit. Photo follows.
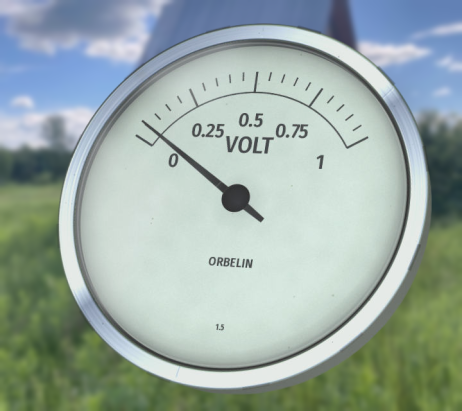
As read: 0.05
